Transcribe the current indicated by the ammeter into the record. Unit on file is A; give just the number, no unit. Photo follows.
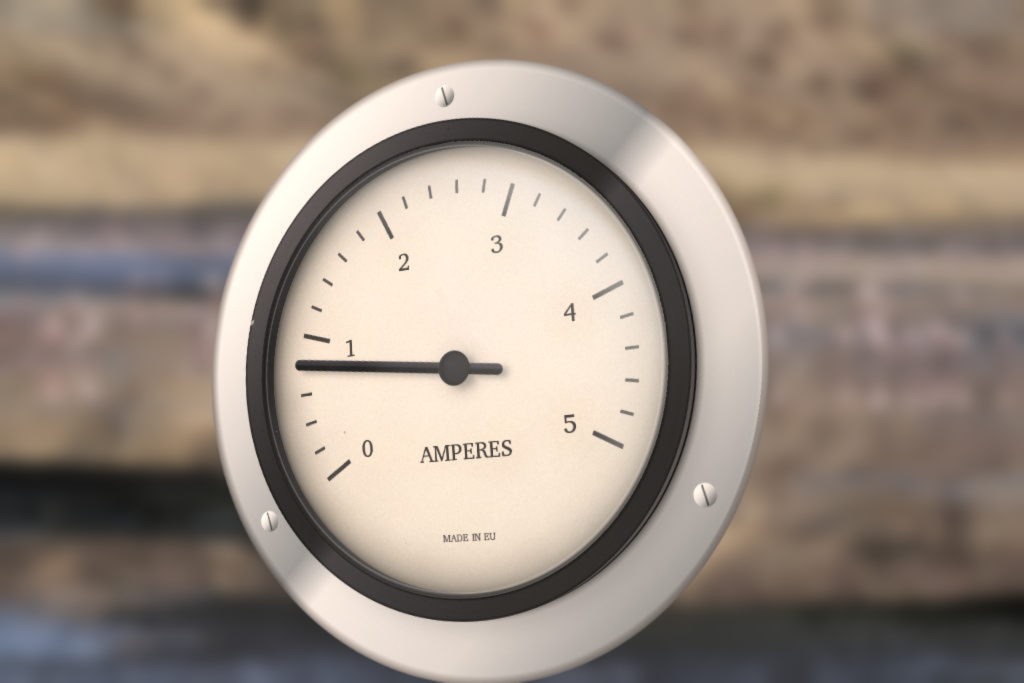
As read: 0.8
